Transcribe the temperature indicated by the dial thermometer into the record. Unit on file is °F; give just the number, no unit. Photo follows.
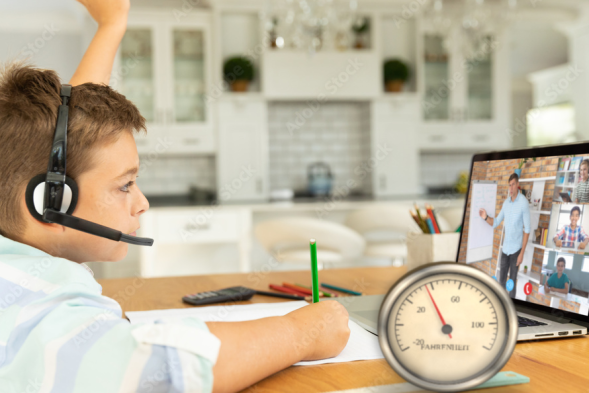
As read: 36
